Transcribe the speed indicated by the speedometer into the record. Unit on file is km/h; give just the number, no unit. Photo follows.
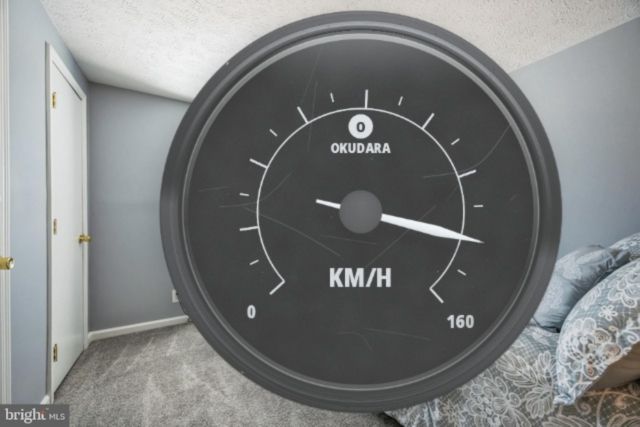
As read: 140
